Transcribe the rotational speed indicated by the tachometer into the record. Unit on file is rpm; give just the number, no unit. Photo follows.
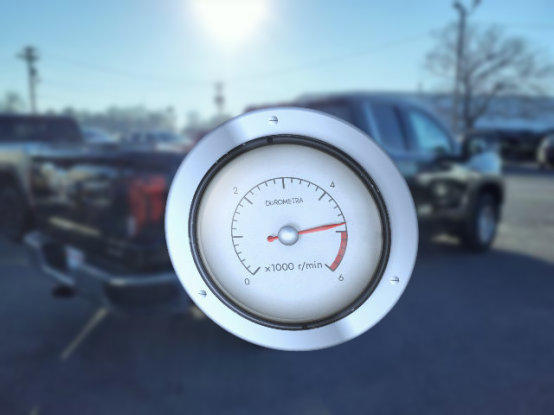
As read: 4800
